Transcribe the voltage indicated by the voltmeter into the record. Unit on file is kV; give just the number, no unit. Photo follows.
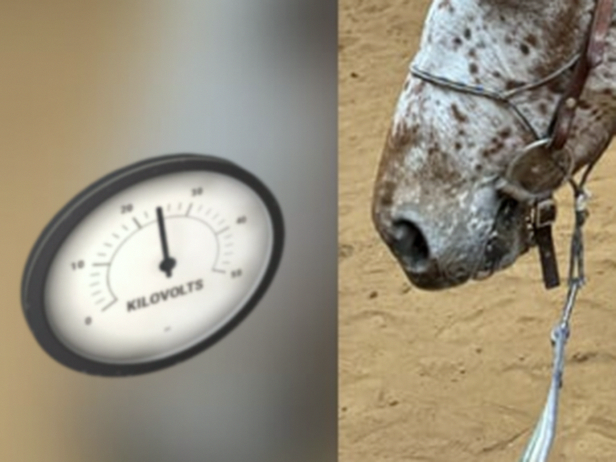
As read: 24
